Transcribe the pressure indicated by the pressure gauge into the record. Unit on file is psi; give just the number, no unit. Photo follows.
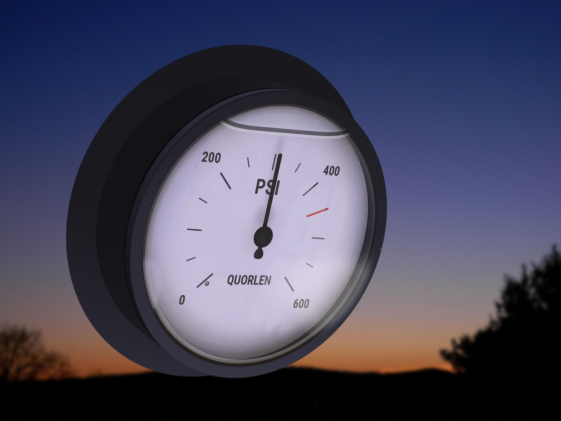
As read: 300
